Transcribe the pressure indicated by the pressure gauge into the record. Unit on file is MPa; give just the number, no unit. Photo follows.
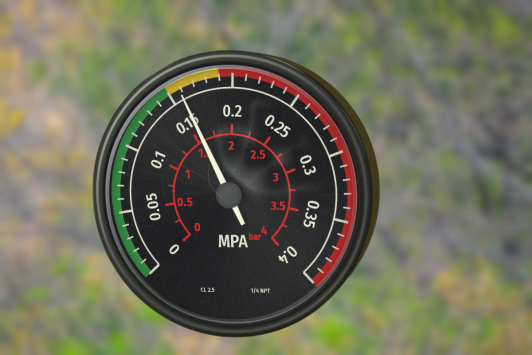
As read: 0.16
